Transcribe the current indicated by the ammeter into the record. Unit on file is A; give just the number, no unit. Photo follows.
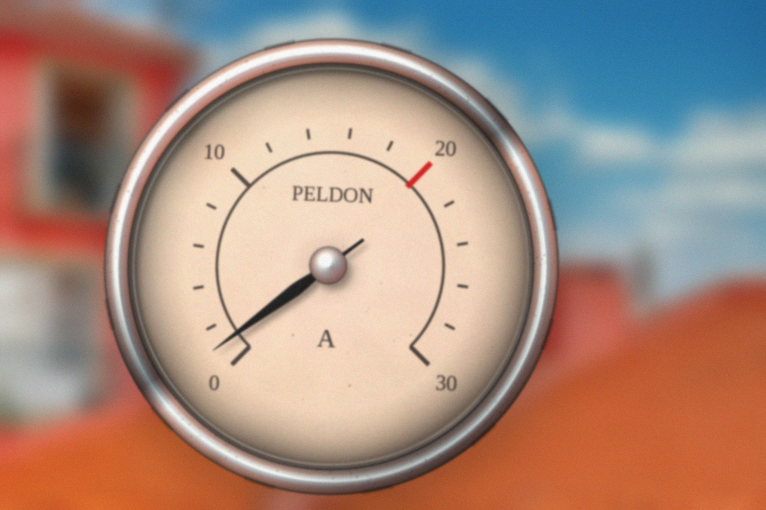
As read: 1
